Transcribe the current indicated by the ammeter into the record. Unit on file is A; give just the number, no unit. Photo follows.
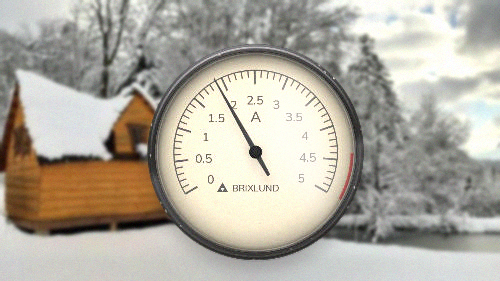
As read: 1.9
